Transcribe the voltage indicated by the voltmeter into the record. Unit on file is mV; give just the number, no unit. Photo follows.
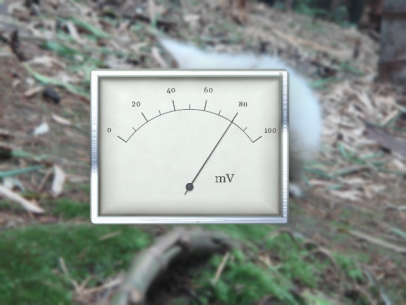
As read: 80
